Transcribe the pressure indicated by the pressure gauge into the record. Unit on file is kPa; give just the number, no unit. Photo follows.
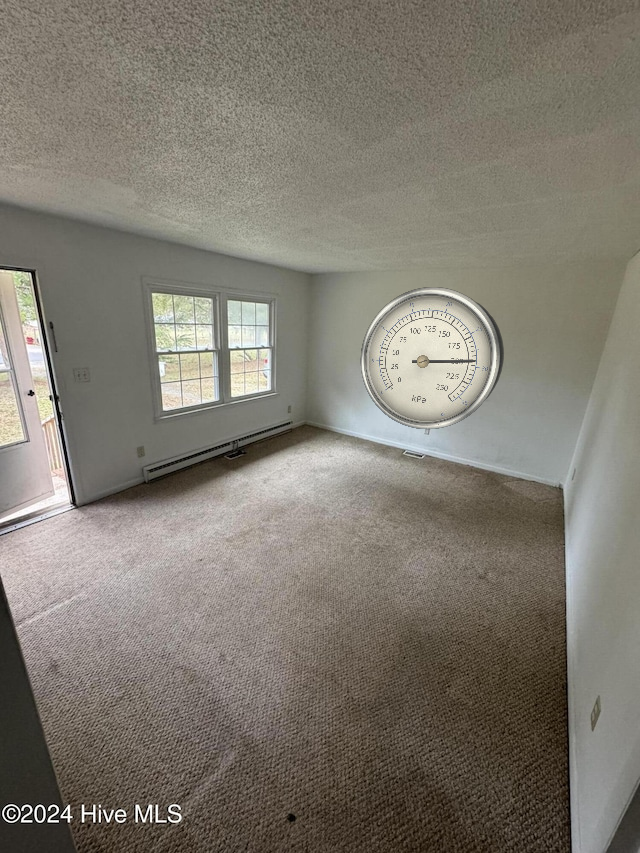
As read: 200
